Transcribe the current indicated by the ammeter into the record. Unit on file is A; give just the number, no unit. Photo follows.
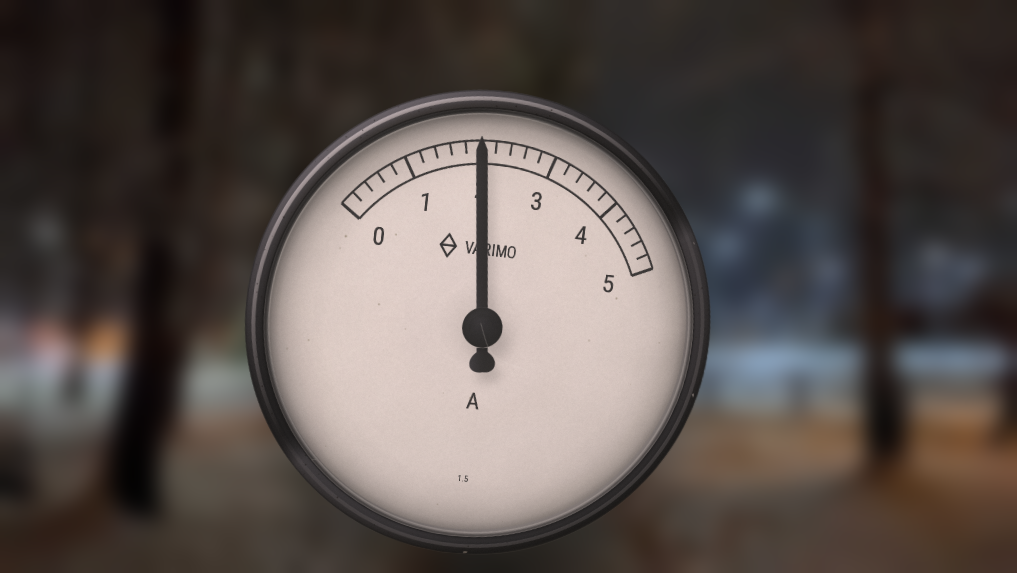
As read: 2
